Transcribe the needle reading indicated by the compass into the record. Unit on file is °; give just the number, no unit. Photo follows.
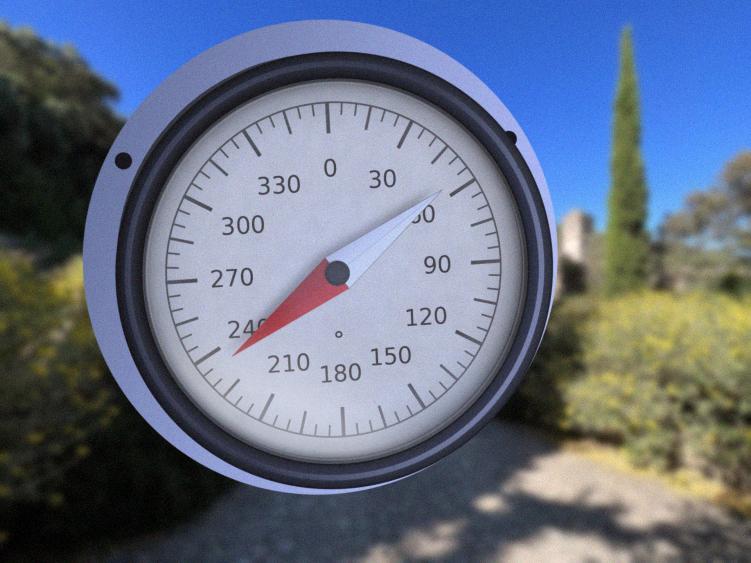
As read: 235
